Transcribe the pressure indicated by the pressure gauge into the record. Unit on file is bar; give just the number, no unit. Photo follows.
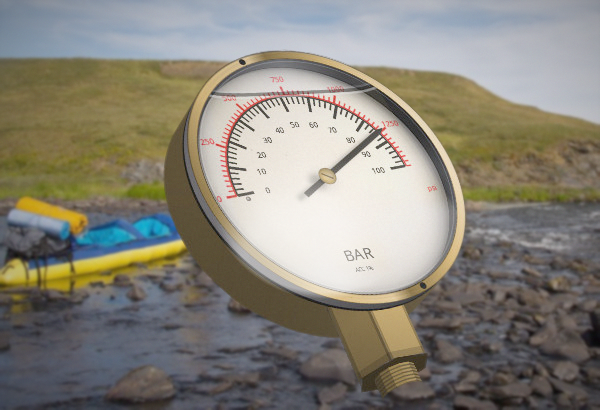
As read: 86
